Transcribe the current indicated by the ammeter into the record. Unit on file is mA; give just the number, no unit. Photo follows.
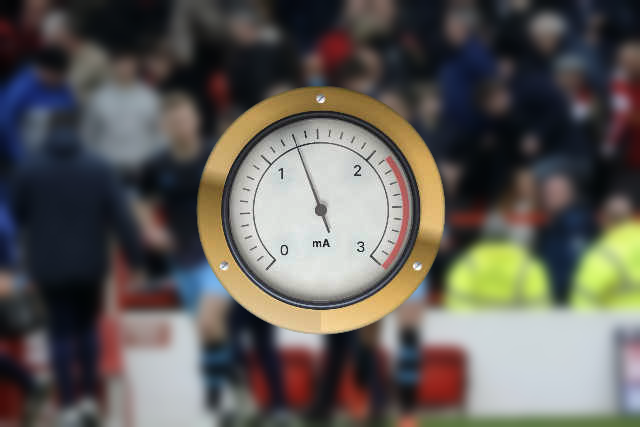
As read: 1.3
